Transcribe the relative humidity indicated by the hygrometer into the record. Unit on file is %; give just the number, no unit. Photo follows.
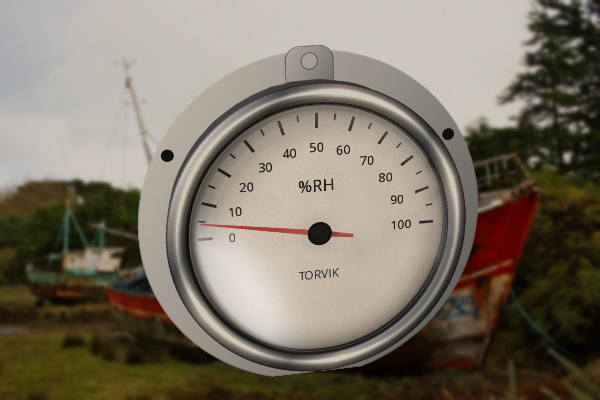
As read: 5
